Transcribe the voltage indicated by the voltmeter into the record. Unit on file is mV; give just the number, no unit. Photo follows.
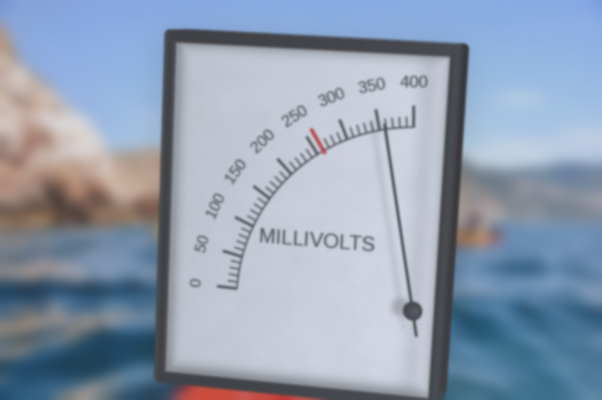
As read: 360
